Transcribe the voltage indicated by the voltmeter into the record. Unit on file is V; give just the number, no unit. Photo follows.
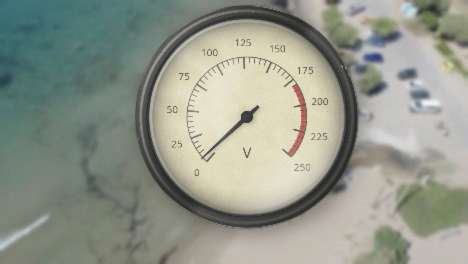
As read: 5
